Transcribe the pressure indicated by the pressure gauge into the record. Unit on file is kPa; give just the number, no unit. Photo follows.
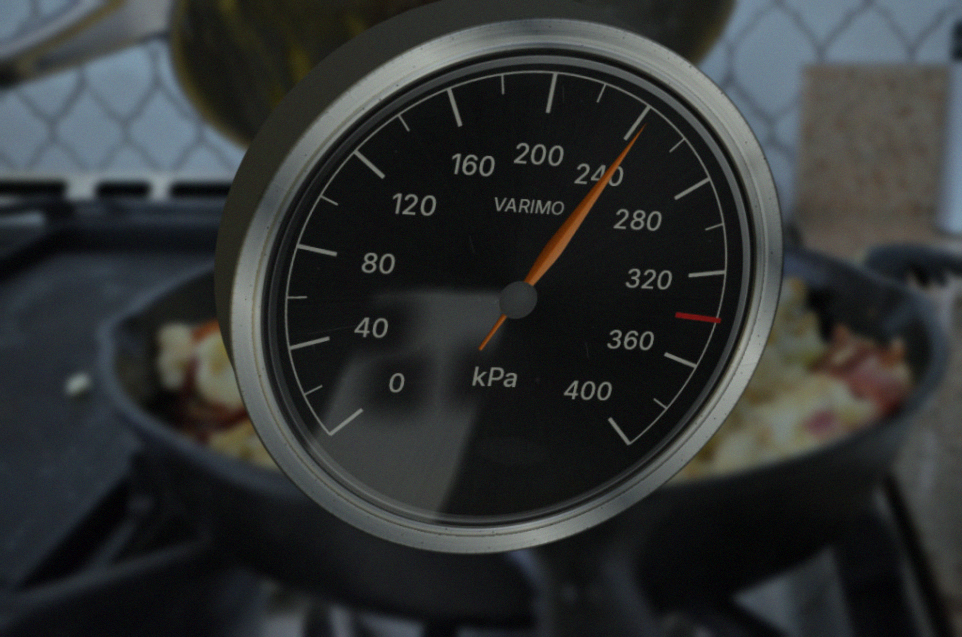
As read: 240
